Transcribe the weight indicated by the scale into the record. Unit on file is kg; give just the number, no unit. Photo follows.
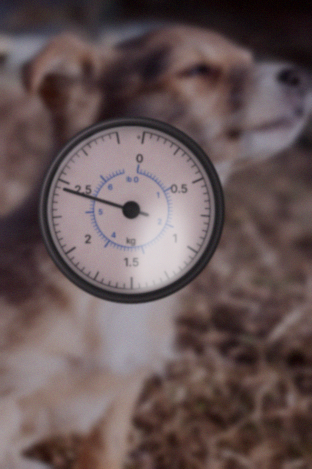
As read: 2.45
